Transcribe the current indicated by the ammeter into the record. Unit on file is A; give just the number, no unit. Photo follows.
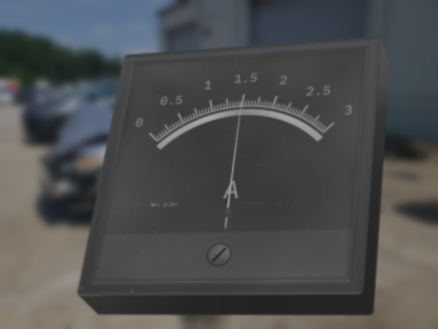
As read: 1.5
